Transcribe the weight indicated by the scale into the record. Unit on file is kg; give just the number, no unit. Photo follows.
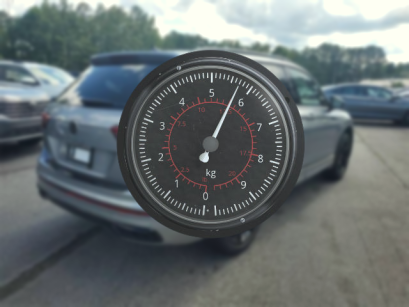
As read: 5.7
